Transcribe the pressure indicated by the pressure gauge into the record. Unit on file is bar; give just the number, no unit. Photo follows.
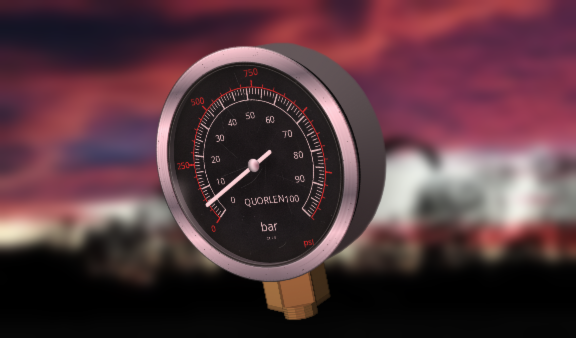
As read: 5
